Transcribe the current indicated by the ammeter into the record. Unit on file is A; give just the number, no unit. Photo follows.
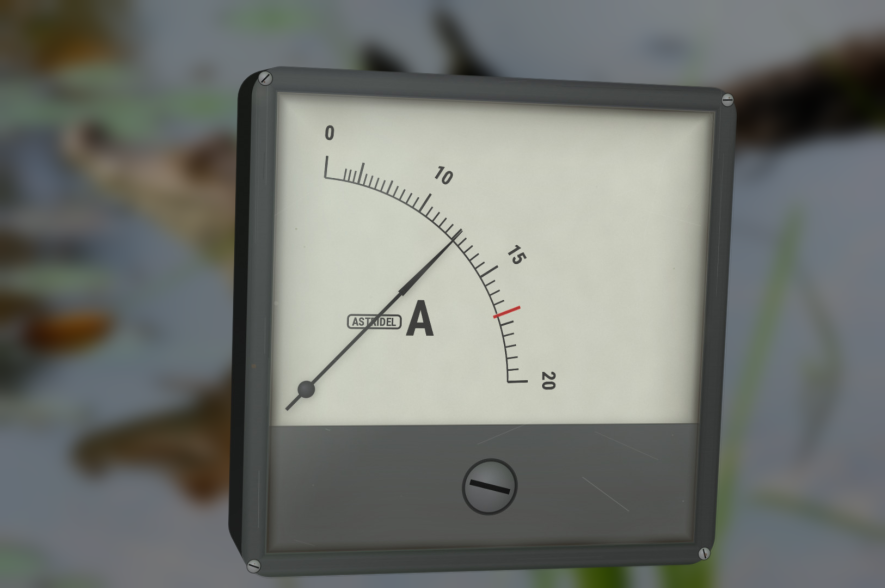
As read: 12.5
